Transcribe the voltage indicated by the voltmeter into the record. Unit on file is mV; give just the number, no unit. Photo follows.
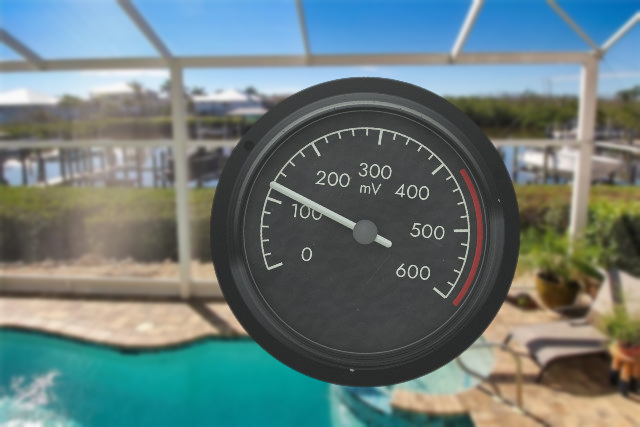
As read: 120
